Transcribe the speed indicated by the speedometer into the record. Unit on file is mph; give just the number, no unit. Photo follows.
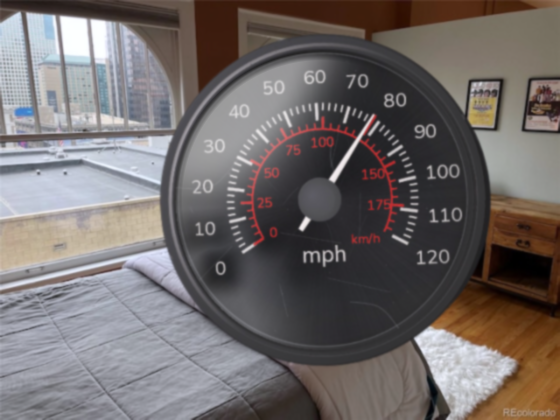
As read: 78
